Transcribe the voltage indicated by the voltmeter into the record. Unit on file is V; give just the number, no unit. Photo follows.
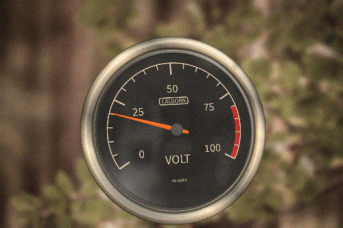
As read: 20
